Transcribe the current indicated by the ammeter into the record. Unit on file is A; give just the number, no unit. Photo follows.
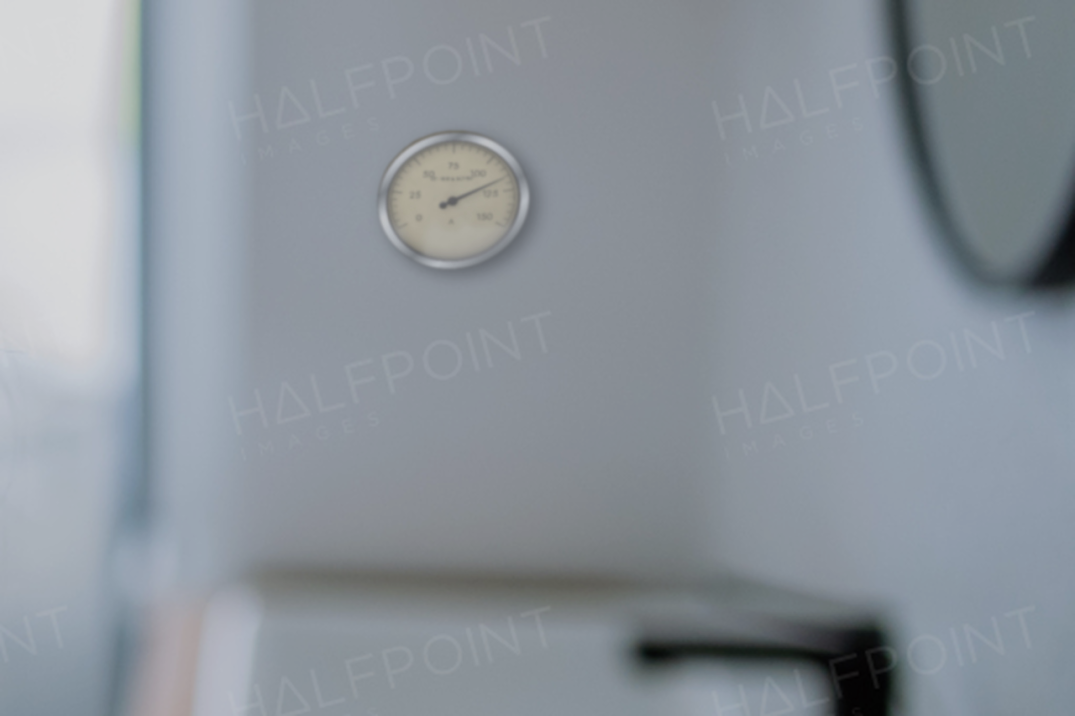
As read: 115
